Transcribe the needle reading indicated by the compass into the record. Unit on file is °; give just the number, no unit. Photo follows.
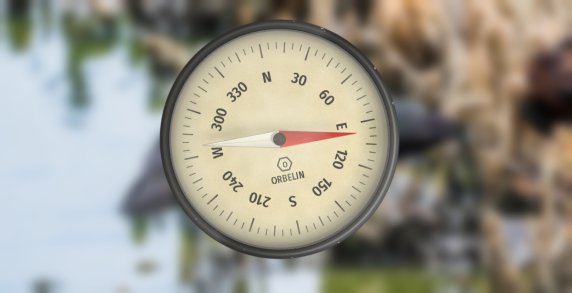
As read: 97.5
